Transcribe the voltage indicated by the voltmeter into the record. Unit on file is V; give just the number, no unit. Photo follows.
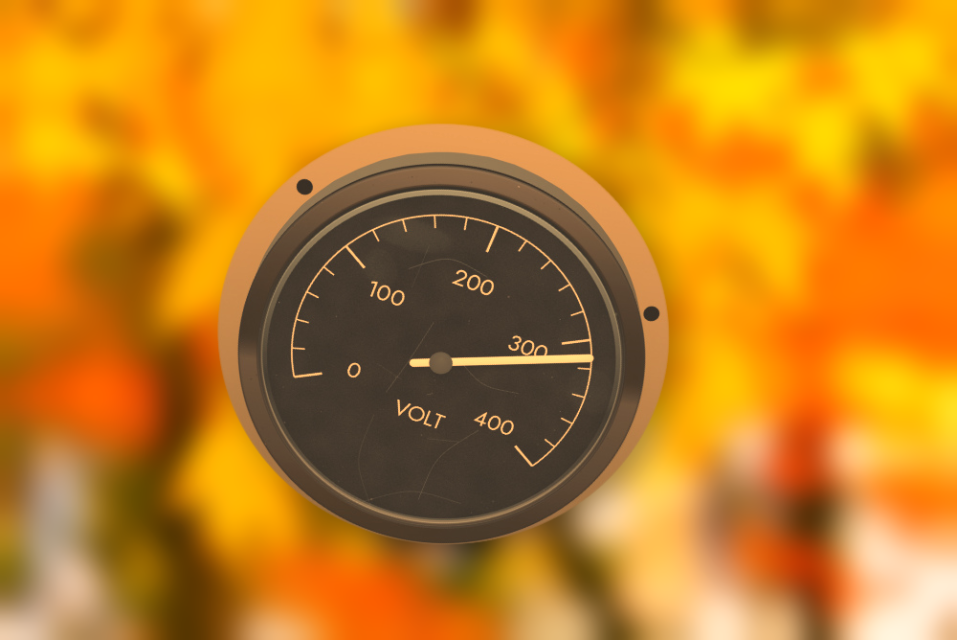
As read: 310
